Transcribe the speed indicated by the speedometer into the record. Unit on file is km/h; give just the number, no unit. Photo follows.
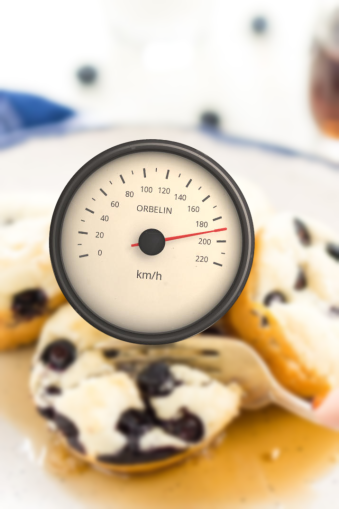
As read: 190
